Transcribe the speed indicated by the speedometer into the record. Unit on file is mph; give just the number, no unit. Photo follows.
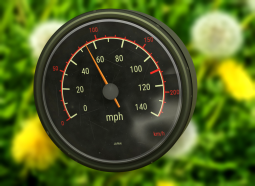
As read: 55
